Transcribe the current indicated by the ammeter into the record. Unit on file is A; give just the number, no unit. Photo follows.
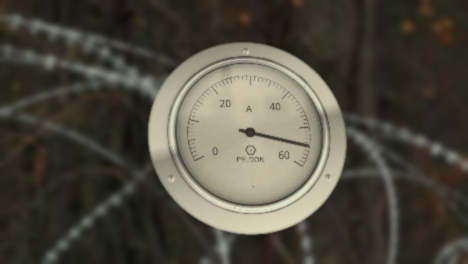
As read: 55
